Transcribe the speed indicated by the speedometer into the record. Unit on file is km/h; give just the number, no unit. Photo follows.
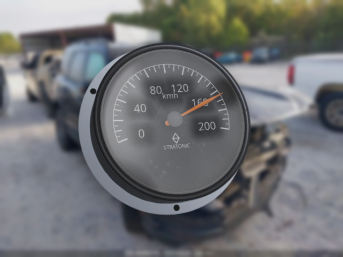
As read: 165
